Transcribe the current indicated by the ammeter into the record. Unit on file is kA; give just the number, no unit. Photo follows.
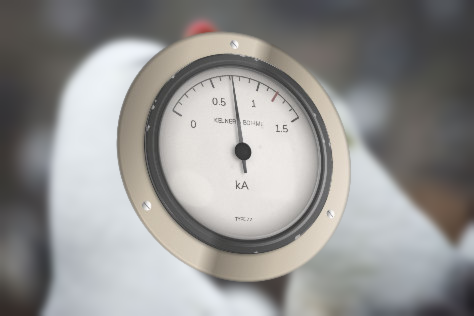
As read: 0.7
